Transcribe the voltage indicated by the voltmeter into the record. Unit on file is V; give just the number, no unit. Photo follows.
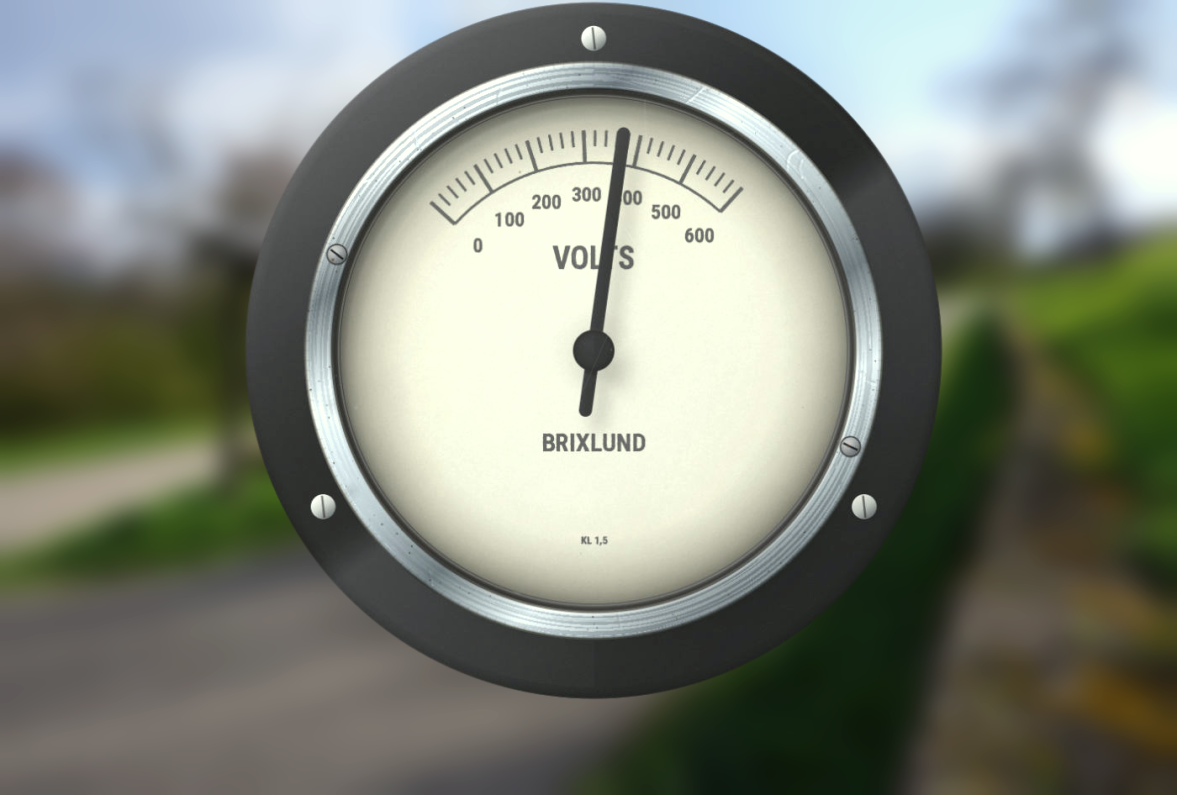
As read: 370
